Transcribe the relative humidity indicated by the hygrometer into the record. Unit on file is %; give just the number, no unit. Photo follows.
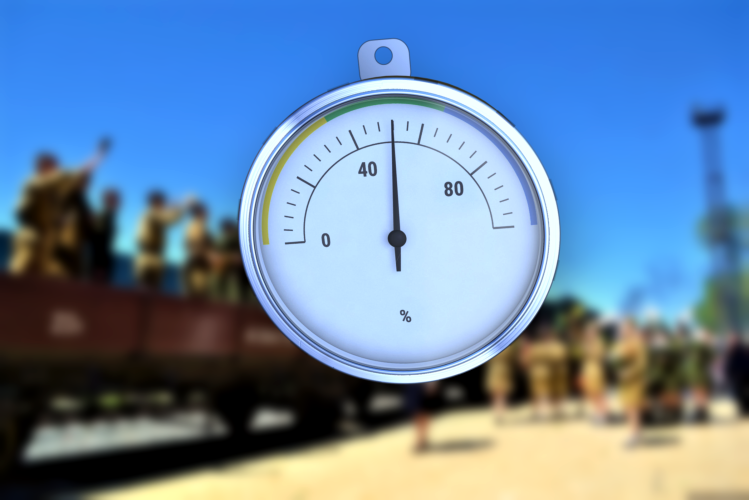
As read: 52
